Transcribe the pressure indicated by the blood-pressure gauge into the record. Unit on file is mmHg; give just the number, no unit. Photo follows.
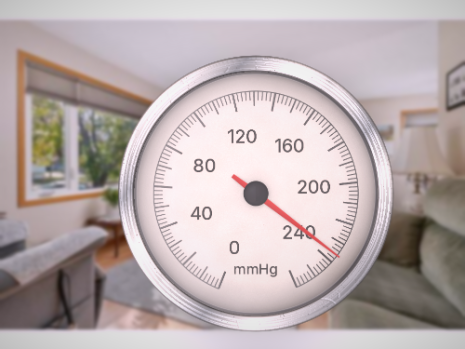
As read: 236
